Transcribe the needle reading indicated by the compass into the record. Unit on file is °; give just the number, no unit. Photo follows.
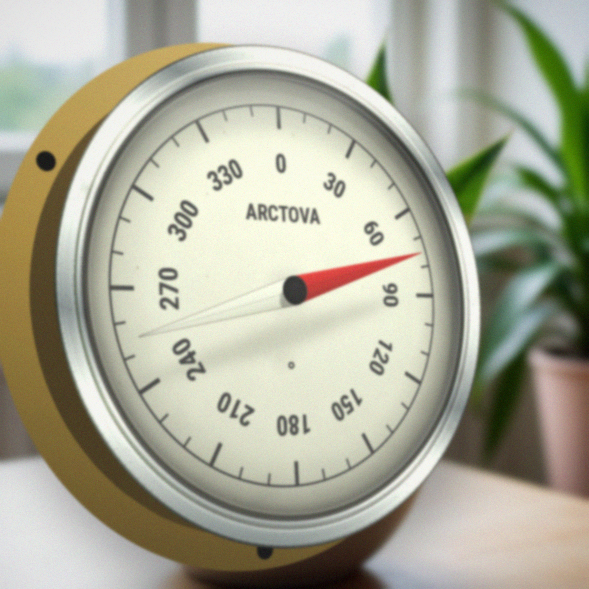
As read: 75
